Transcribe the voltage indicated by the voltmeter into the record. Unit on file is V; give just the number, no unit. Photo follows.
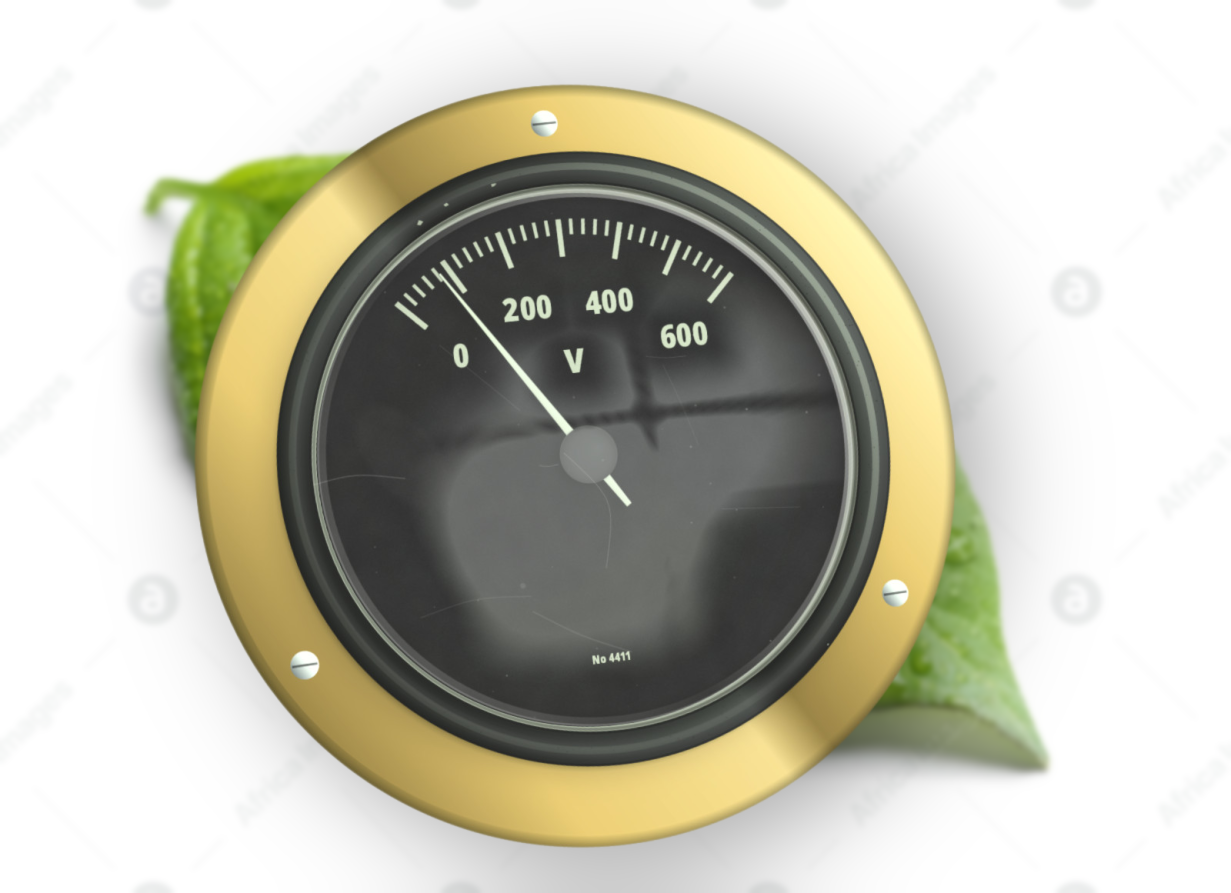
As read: 80
